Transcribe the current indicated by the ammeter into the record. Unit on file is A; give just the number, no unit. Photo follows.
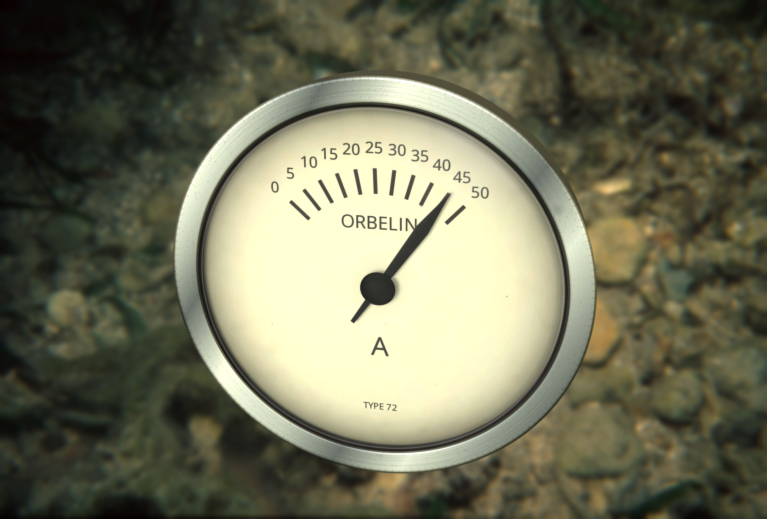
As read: 45
